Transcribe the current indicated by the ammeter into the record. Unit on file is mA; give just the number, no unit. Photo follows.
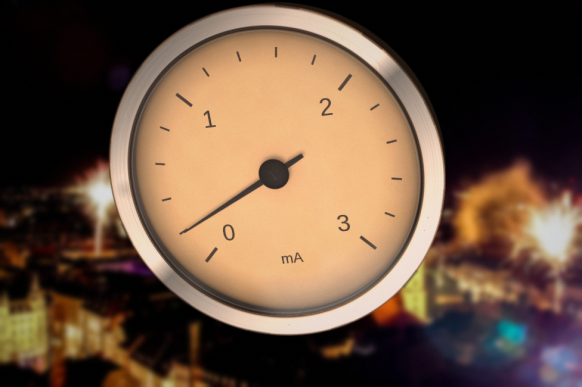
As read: 0.2
